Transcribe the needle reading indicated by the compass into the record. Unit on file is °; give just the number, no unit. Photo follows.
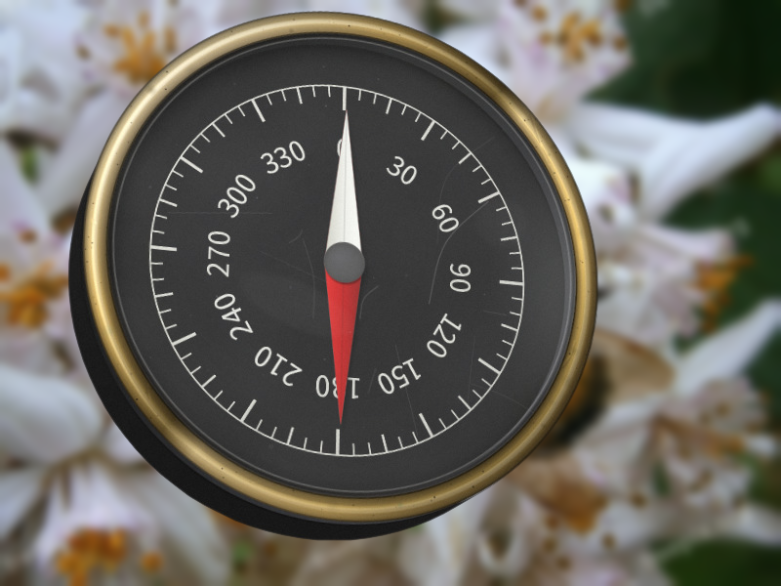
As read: 180
